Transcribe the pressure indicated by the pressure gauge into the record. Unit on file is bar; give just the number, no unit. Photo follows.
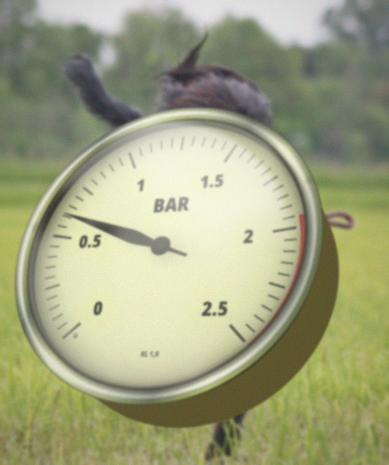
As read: 0.6
